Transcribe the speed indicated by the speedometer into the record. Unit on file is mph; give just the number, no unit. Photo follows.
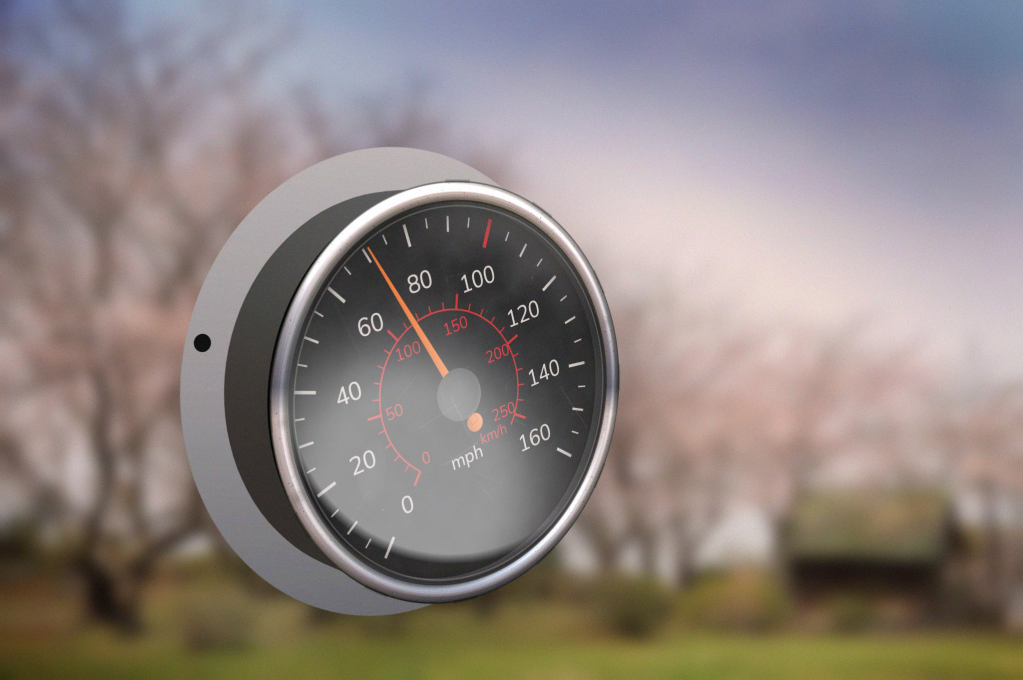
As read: 70
